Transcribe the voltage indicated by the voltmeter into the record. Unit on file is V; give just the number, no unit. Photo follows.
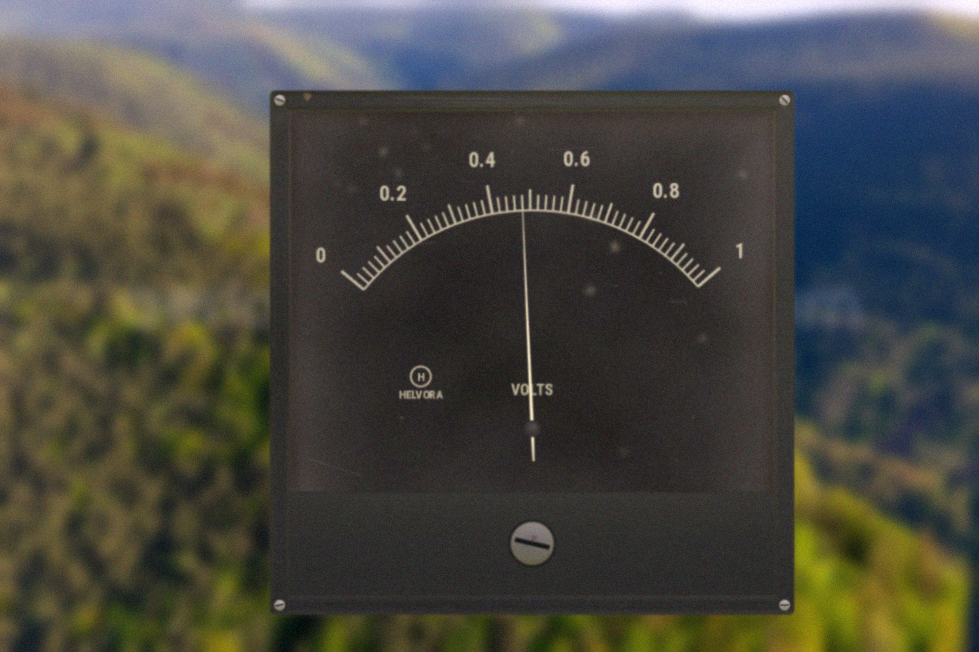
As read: 0.48
